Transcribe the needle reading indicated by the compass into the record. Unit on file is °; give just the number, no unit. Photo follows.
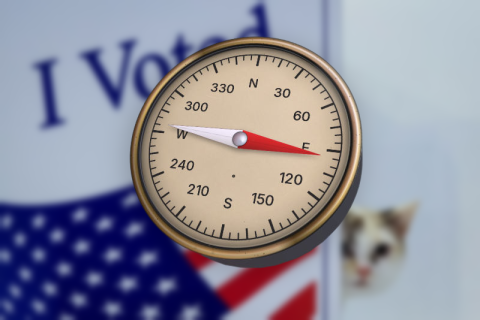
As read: 95
